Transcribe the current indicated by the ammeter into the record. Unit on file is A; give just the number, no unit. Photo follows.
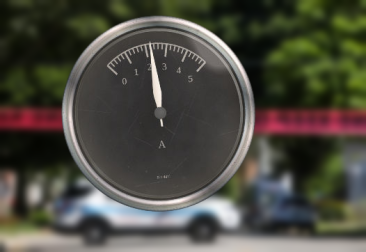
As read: 2.2
